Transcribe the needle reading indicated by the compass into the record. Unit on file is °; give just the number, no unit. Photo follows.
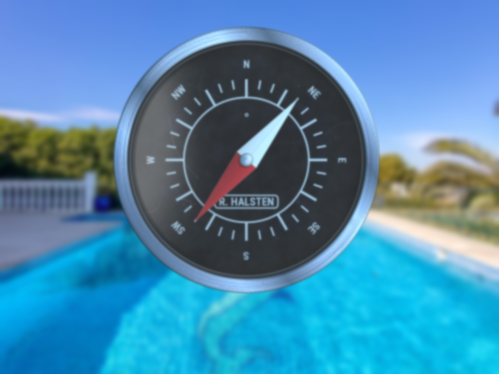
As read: 220
